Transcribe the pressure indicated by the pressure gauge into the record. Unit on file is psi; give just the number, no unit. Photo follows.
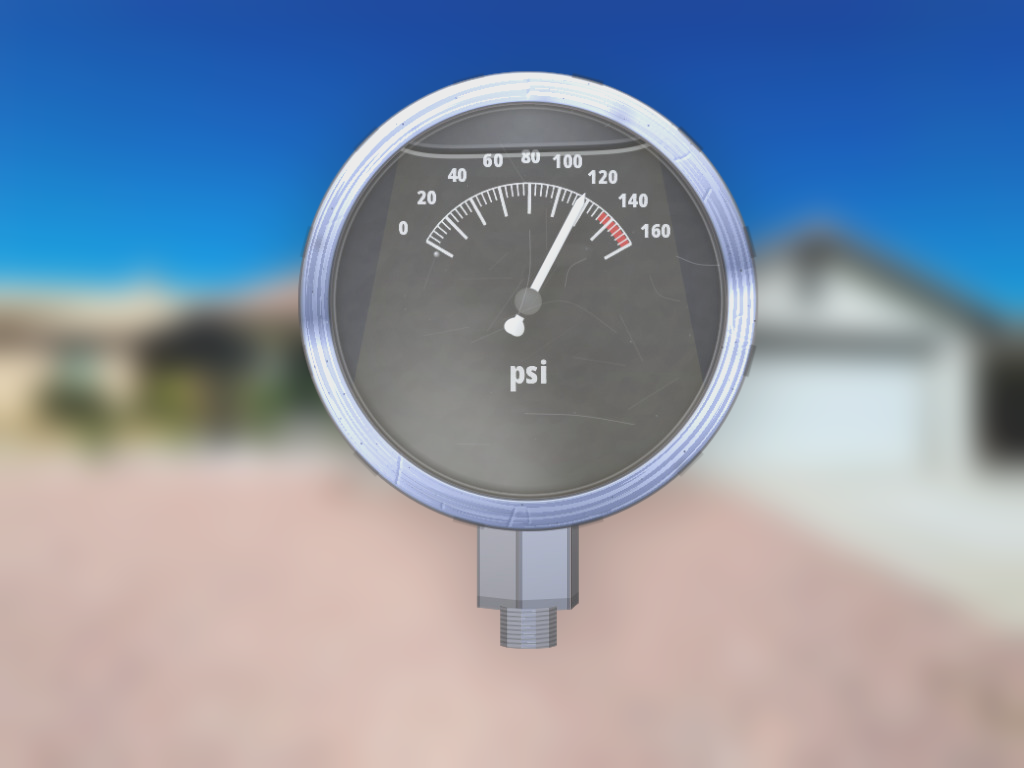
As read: 116
